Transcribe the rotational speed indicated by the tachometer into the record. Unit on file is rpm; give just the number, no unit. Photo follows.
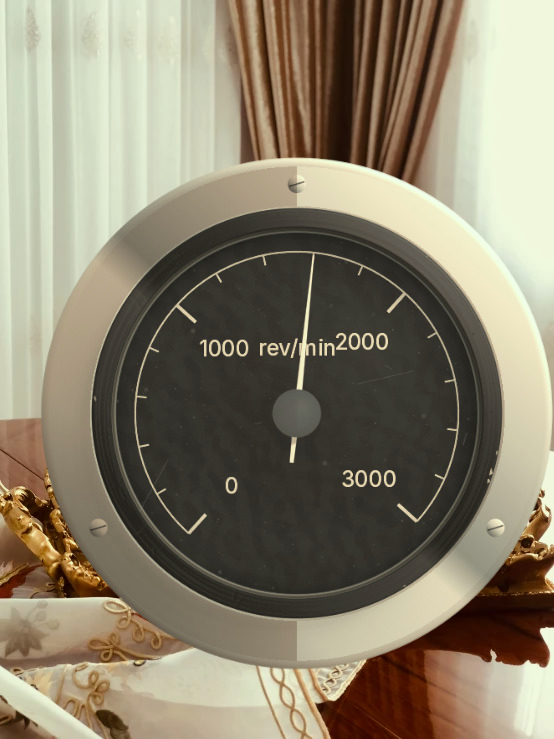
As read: 1600
